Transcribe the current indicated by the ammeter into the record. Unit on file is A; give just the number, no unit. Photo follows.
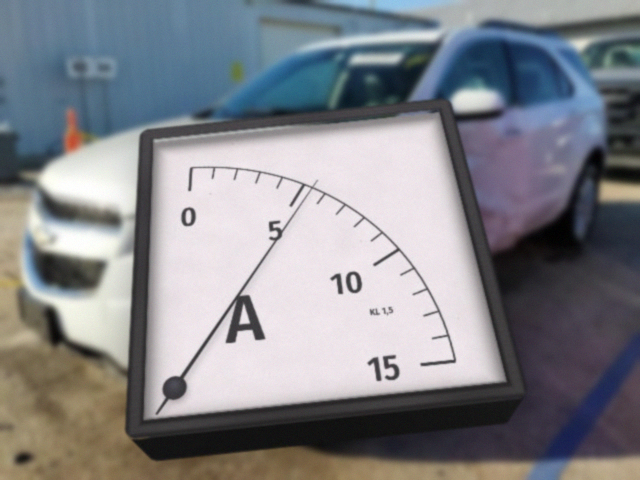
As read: 5.5
